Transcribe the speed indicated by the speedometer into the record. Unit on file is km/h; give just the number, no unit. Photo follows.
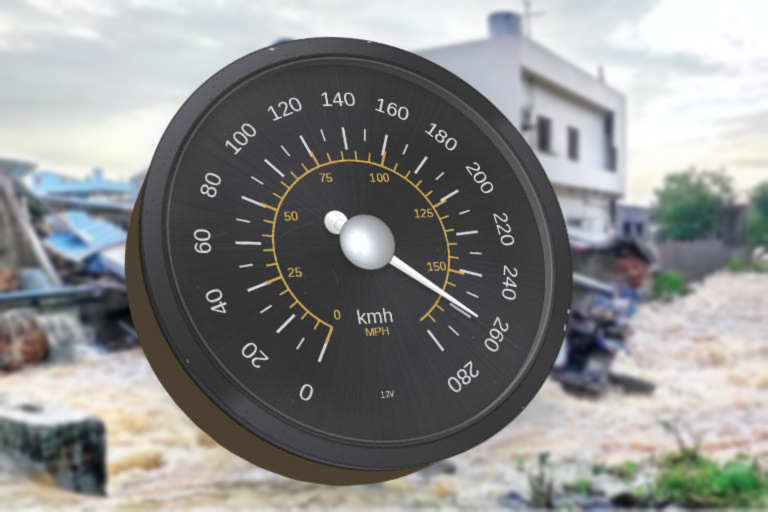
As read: 260
